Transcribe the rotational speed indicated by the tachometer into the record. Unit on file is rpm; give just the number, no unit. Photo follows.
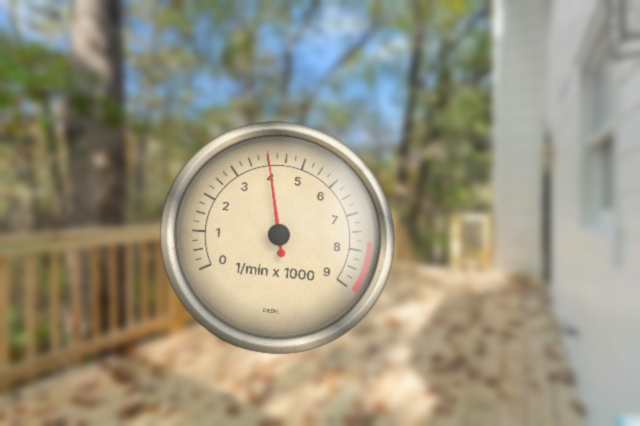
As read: 4000
